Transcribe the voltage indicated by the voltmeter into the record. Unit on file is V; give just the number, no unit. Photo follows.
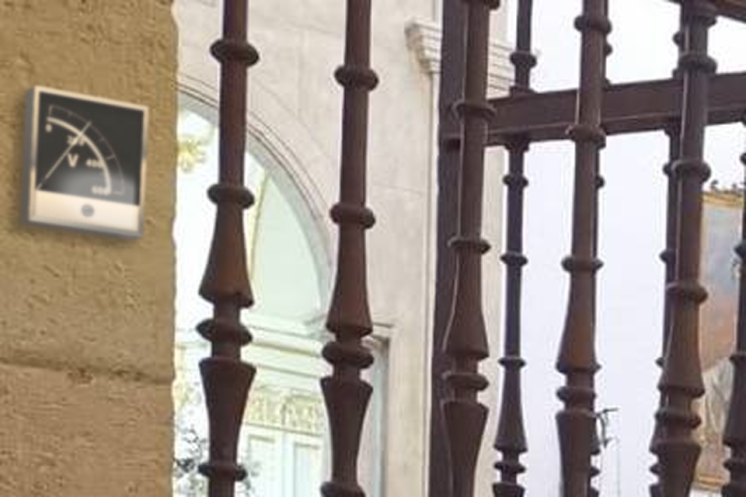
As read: 200
